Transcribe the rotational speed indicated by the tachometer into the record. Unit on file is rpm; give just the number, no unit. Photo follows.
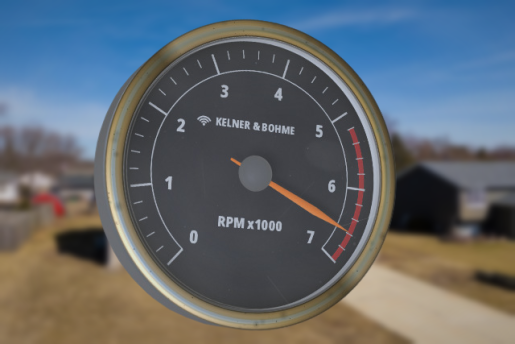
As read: 6600
